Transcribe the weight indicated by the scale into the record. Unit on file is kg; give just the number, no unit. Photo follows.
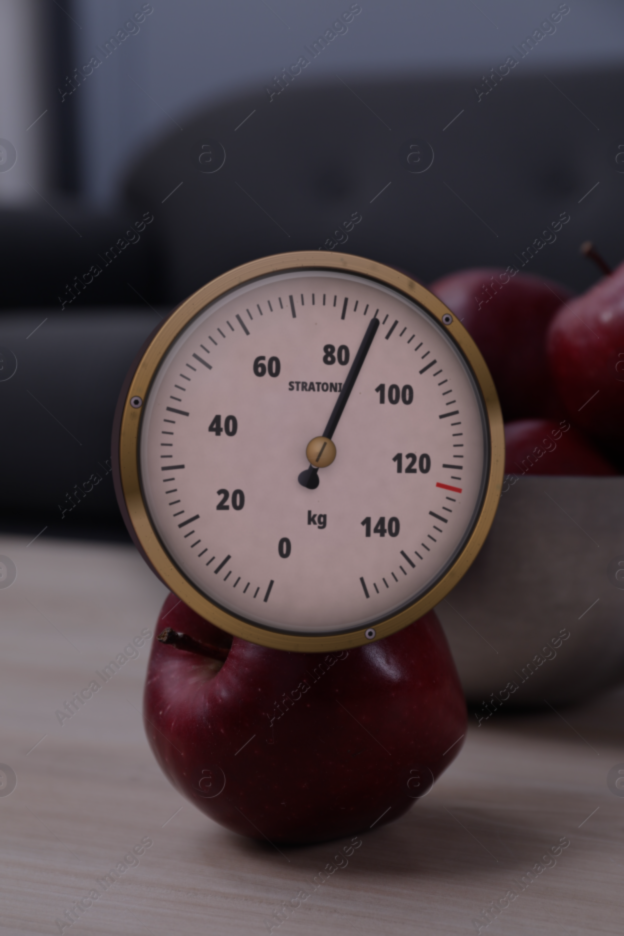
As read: 86
